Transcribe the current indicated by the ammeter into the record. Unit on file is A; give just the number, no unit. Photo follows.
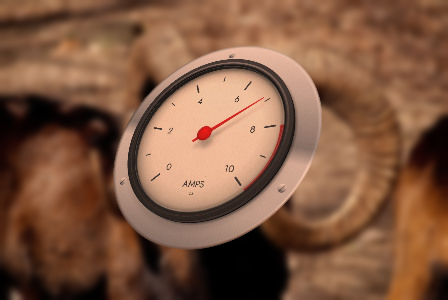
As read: 7
